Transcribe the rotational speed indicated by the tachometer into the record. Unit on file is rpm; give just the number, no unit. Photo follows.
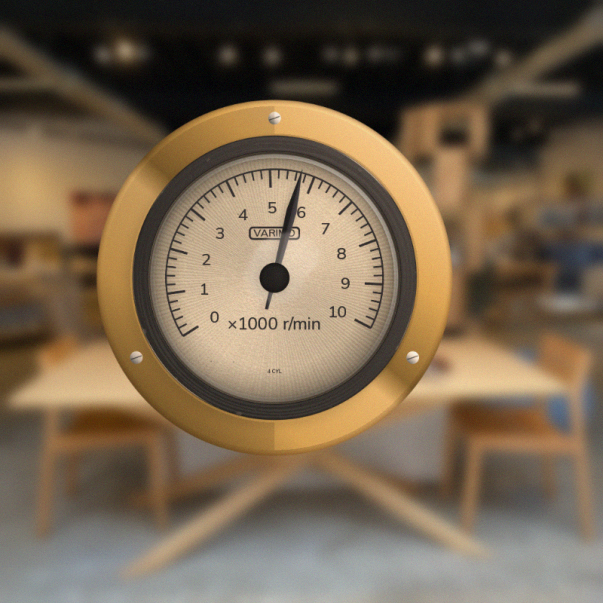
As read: 5700
